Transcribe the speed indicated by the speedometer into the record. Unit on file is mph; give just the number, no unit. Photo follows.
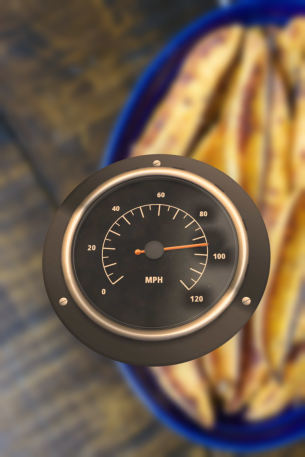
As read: 95
